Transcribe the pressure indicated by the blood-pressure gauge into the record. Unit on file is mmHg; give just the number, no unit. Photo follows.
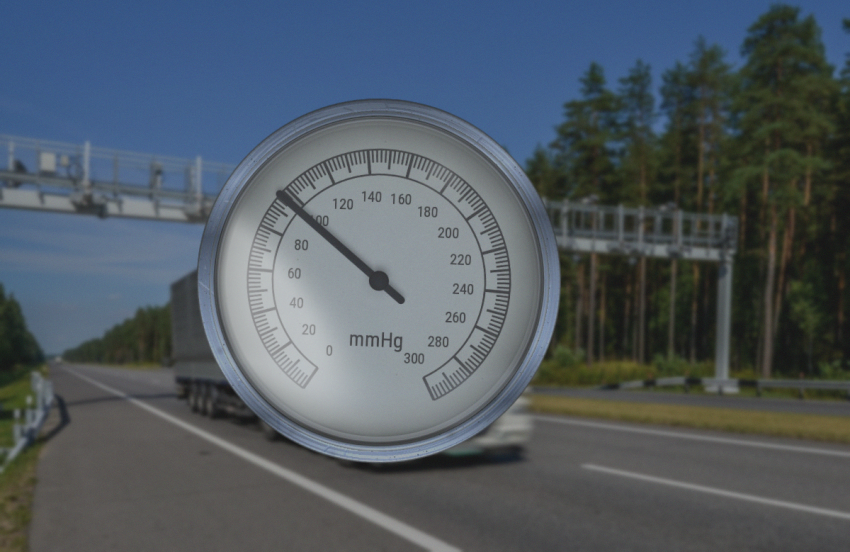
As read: 96
